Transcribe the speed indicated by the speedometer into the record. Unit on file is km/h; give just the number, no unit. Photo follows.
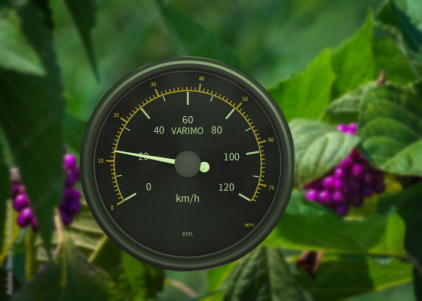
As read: 20
